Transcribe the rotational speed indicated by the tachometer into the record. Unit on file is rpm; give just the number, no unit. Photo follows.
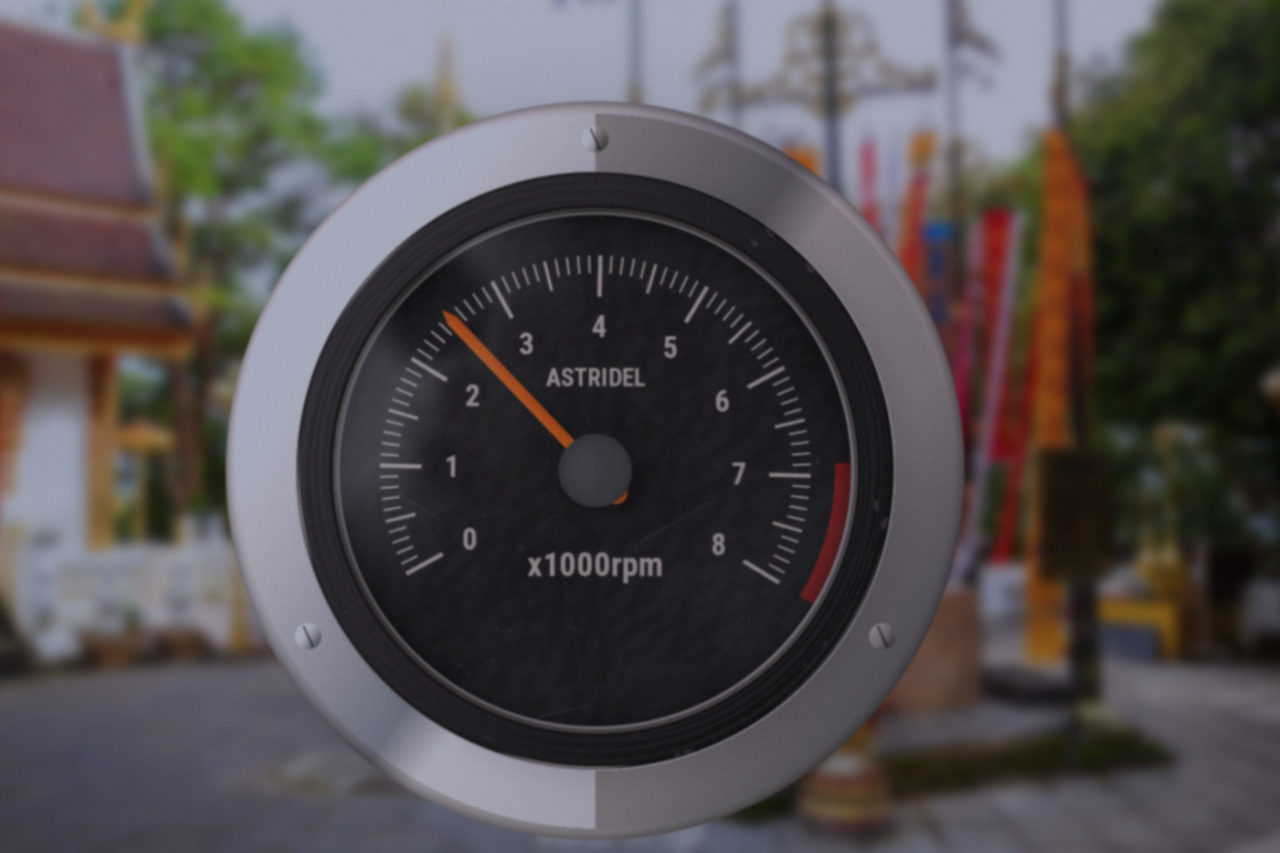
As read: 2500
